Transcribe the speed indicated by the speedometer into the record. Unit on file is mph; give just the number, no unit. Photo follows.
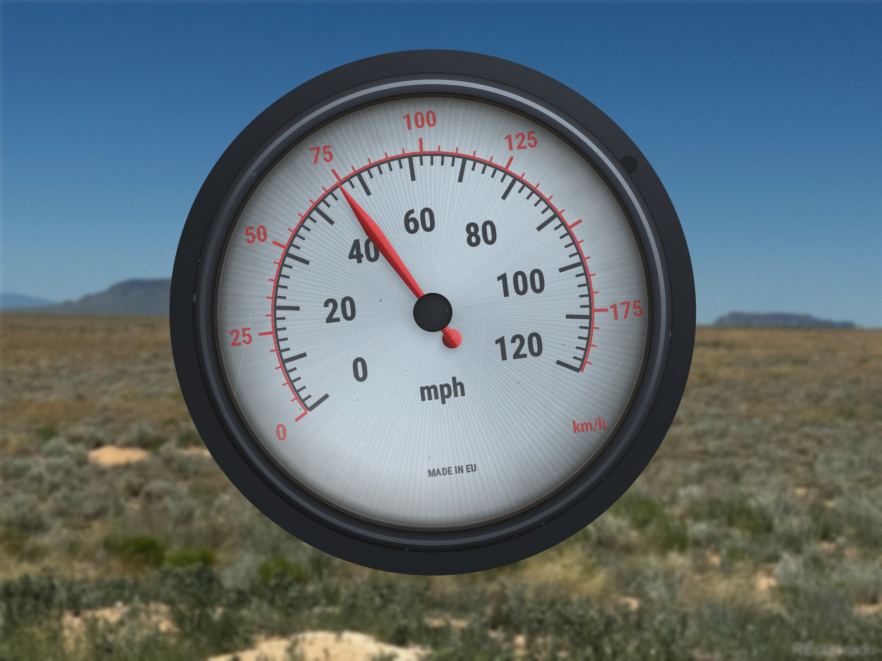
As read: 46
